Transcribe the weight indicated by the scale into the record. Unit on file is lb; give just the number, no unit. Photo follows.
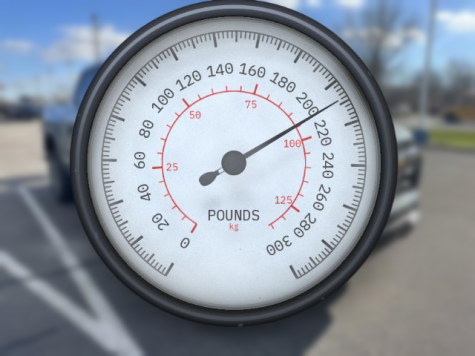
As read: 208
